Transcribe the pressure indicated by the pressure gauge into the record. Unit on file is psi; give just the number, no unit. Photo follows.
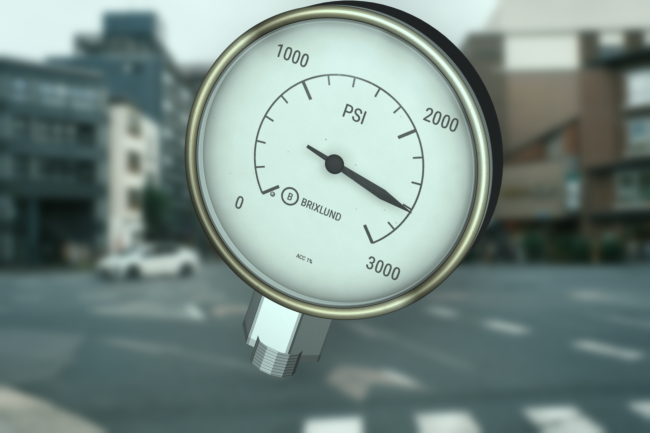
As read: 2600
